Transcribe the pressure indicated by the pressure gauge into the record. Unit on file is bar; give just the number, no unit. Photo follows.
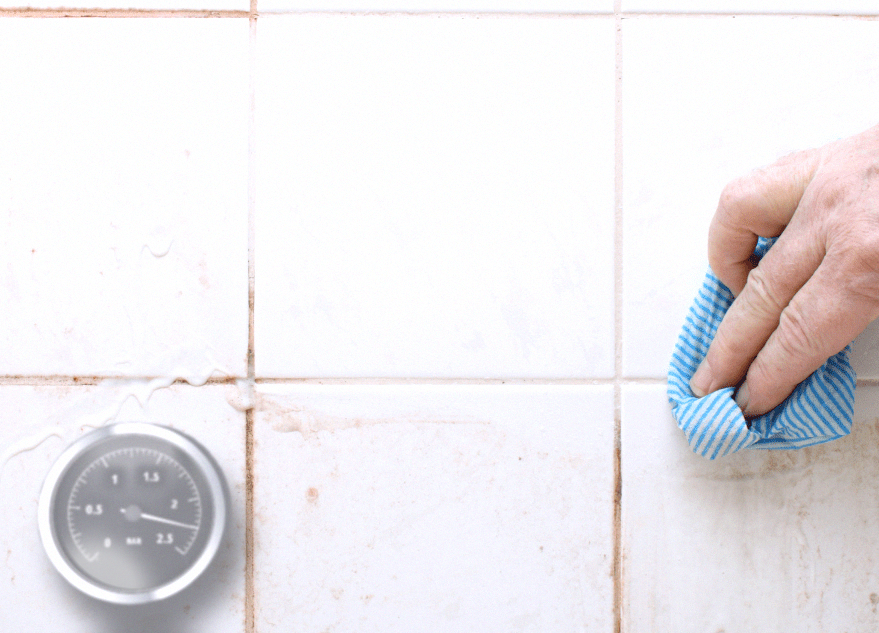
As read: 2.25
